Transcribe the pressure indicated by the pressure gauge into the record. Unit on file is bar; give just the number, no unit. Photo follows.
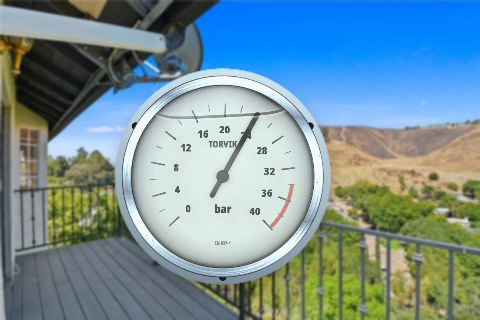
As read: 24
